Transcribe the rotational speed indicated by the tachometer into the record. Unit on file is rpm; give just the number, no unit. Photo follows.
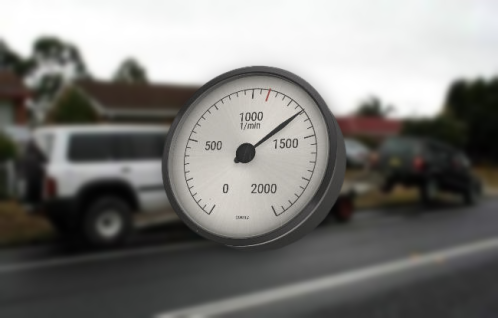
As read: 1350
